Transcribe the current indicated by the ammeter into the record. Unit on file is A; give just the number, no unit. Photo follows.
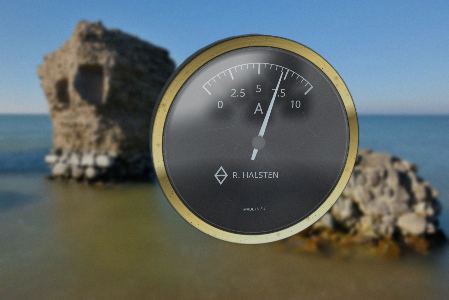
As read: 7
